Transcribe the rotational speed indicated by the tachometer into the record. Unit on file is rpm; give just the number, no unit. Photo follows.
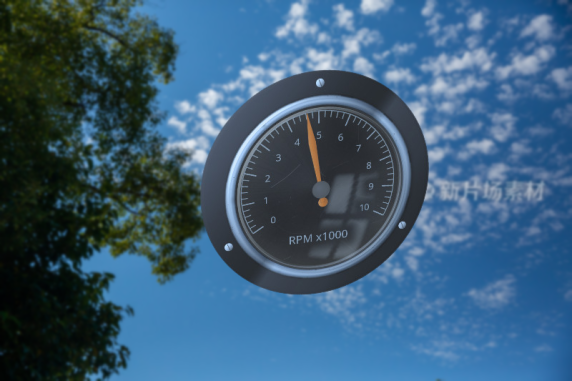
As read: 4600
